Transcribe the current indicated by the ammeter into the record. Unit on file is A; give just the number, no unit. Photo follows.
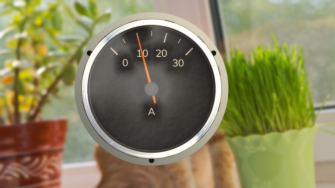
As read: 10
